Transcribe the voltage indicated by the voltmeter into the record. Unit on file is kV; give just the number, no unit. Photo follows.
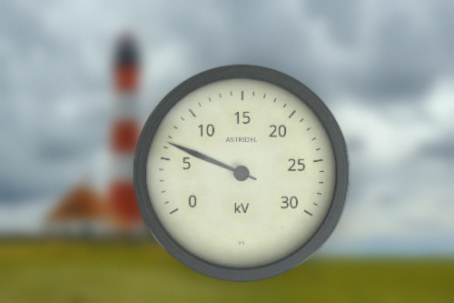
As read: 6.5
